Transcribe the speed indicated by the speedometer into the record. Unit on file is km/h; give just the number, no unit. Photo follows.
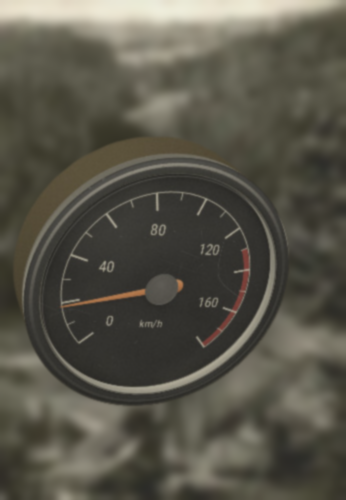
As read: 20
